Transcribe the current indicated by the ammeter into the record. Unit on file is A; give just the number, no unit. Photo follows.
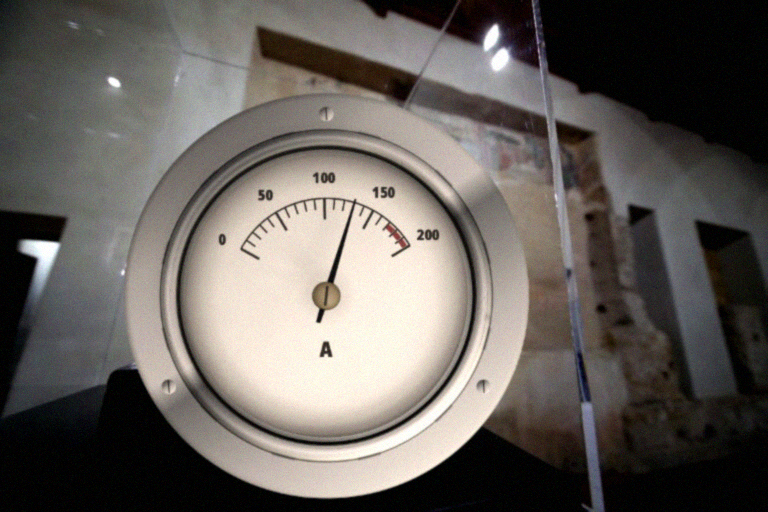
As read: 130
